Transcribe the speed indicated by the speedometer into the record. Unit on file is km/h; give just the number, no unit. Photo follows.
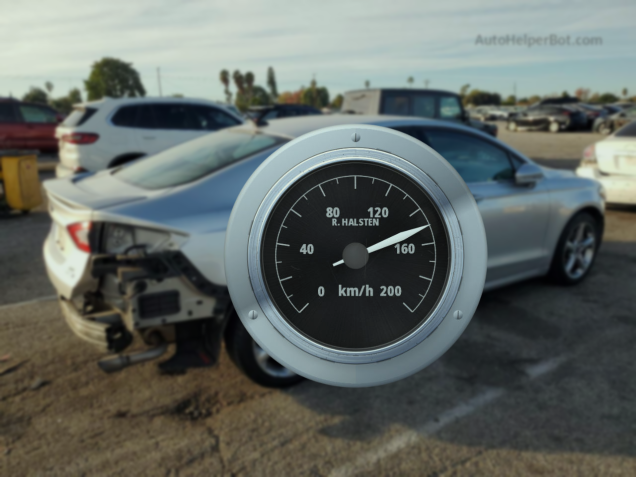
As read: 150
